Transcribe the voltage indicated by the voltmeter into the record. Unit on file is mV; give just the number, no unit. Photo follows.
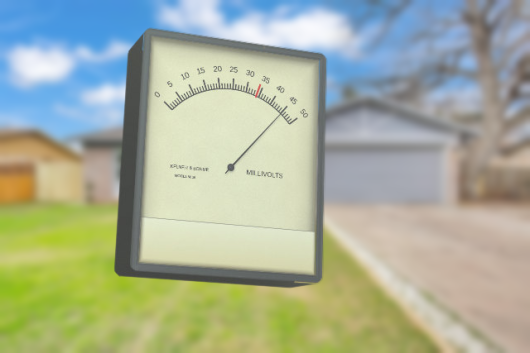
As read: 45
